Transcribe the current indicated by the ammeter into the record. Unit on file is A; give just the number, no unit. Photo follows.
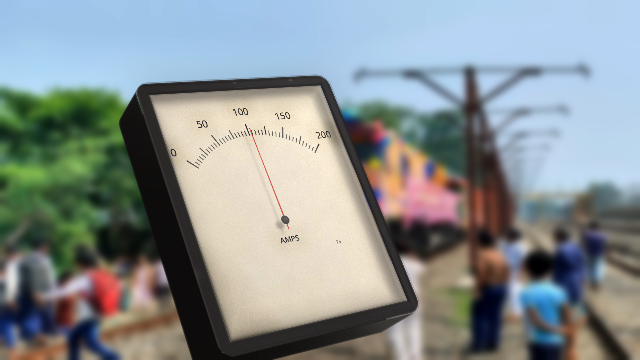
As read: 100
